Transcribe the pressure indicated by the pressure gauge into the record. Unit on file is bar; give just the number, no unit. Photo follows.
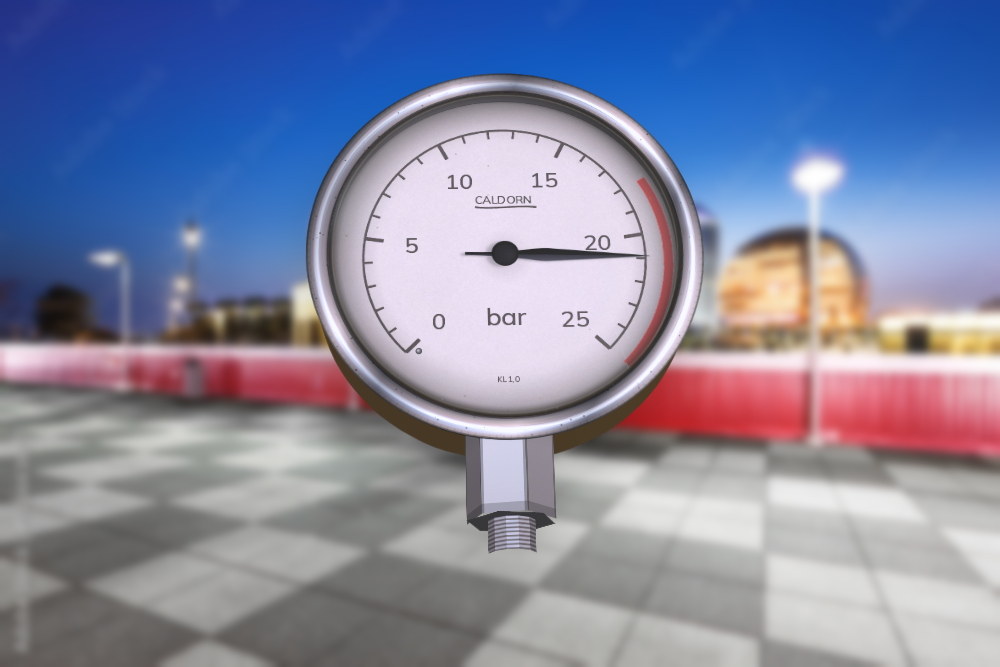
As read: 21
